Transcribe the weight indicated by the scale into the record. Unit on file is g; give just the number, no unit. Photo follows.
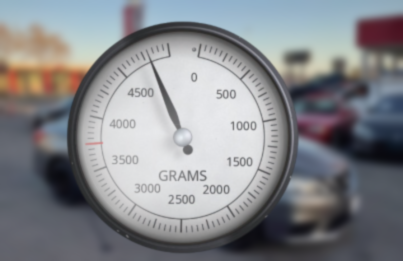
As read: 4800
